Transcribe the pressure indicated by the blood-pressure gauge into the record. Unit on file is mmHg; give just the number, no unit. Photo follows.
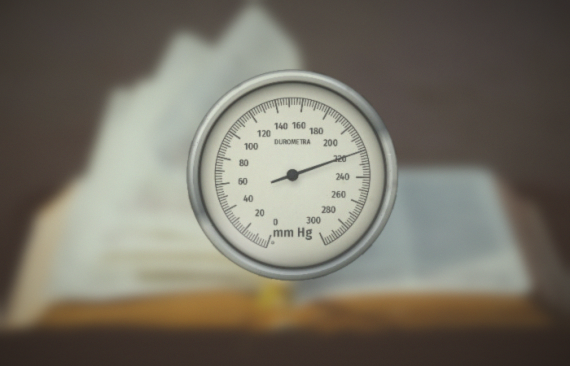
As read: 220
